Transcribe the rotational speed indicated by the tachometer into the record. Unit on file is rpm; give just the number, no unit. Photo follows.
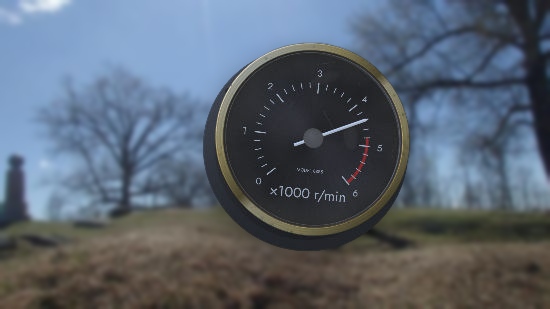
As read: 4400
